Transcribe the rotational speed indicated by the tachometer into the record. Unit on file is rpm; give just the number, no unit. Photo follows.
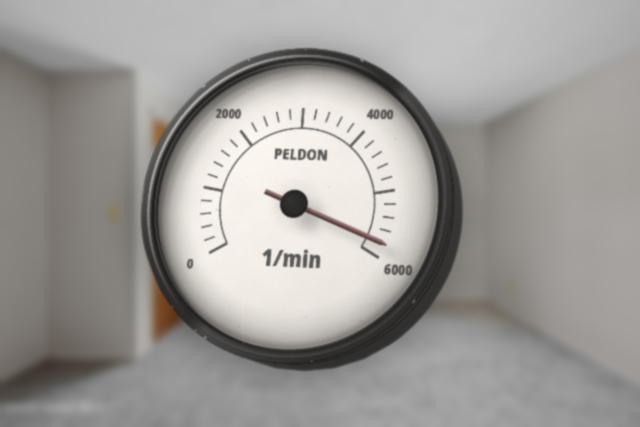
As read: 5800
